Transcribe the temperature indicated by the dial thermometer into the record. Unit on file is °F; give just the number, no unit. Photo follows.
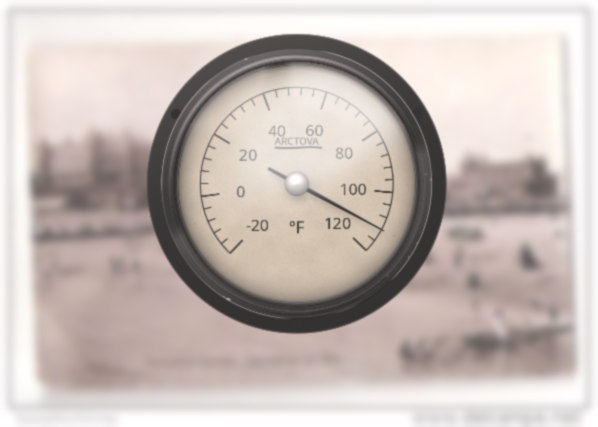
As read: 112
